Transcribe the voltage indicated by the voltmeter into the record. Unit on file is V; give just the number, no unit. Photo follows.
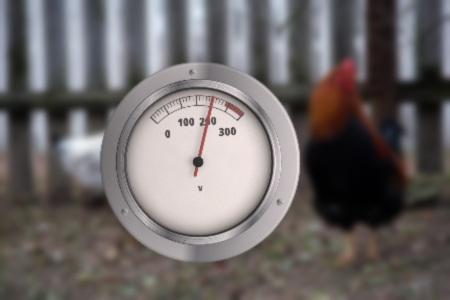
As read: 200
